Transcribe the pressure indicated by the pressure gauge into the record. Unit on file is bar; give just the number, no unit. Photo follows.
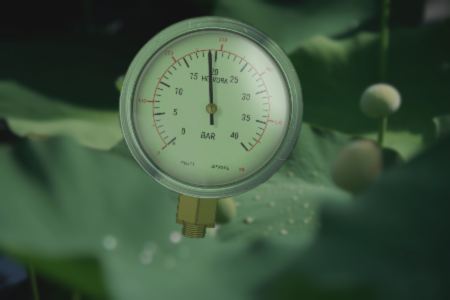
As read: 19
